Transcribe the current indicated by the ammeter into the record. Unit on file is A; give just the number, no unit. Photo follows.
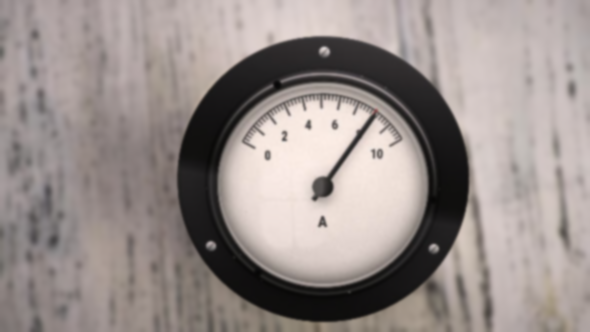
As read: 8
